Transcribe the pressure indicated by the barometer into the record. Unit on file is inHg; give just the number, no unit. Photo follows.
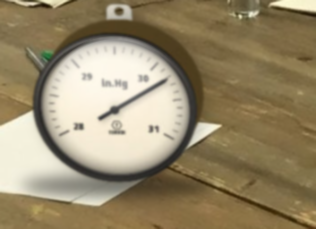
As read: 30.2
